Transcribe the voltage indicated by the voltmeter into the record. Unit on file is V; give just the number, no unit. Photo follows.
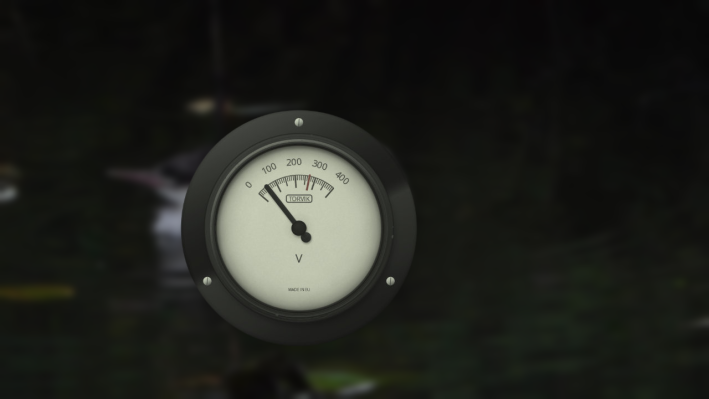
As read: 50
